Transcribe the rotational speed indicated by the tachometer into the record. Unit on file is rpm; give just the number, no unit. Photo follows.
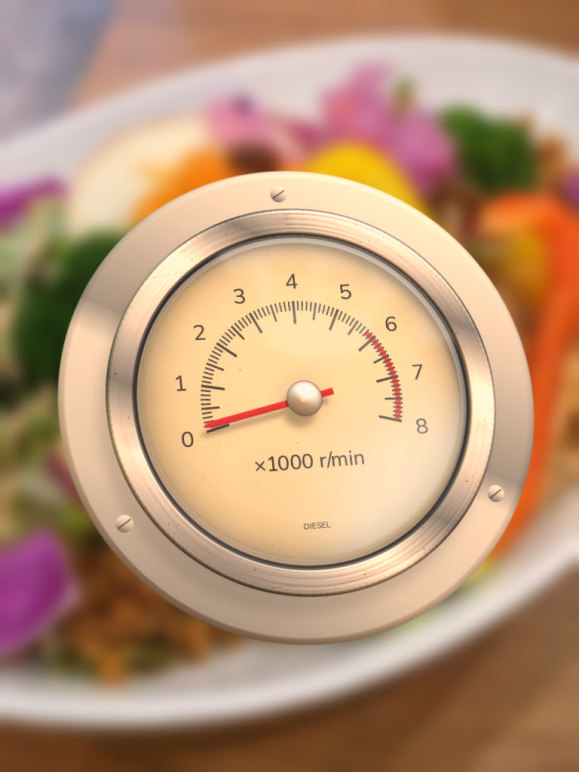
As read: 100
